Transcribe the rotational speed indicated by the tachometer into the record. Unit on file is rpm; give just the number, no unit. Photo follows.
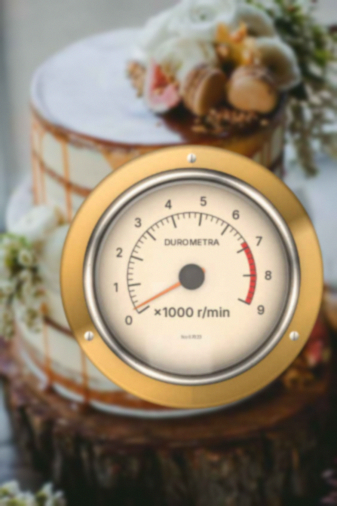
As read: 200
